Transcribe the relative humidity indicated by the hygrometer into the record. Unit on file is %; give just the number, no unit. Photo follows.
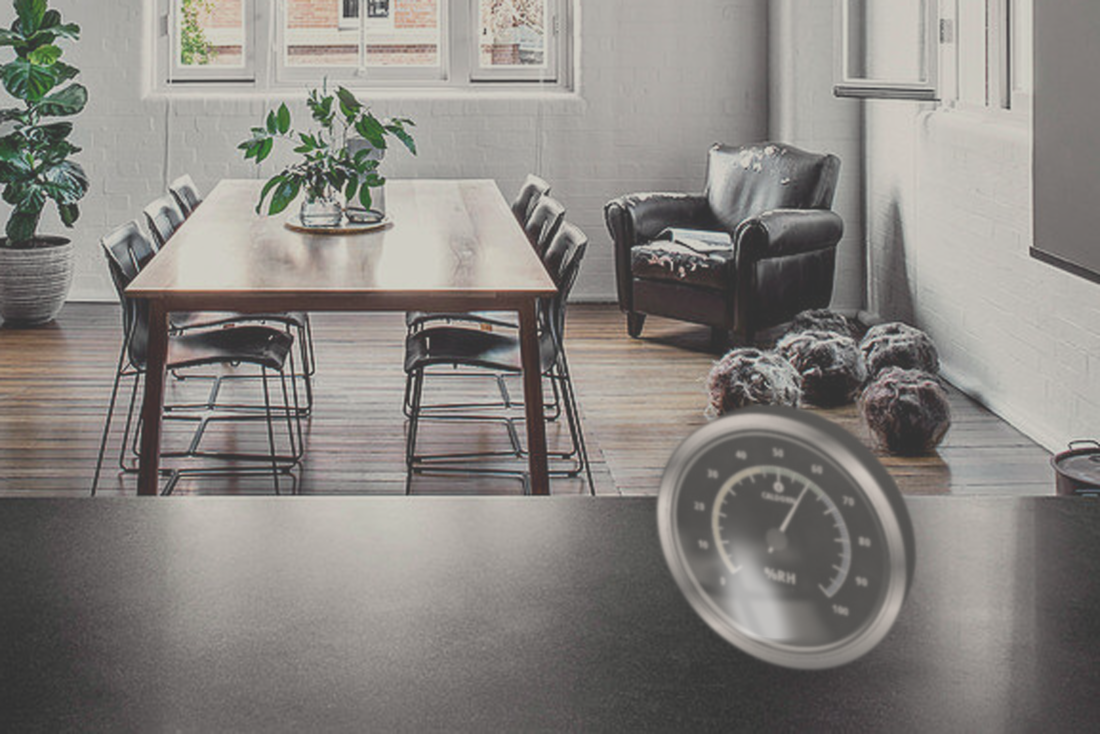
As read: 60
